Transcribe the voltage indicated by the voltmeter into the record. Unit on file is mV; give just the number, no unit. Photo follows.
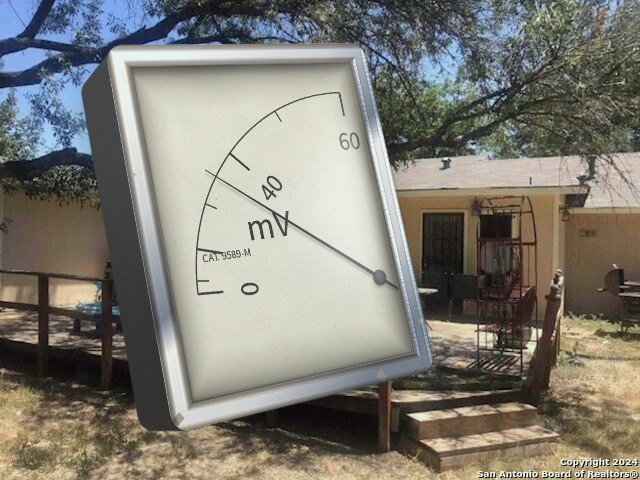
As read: 35
